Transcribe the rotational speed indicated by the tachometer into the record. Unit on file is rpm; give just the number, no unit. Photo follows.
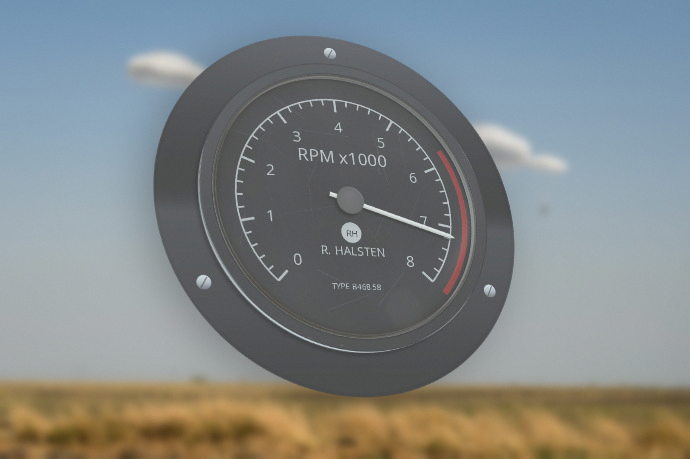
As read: 7200
